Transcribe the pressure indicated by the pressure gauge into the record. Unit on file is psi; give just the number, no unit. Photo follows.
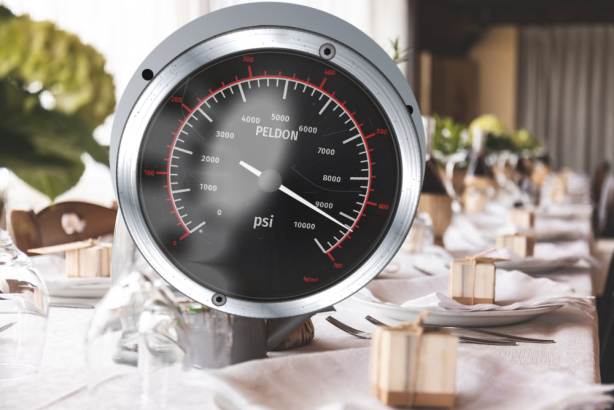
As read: 9200
